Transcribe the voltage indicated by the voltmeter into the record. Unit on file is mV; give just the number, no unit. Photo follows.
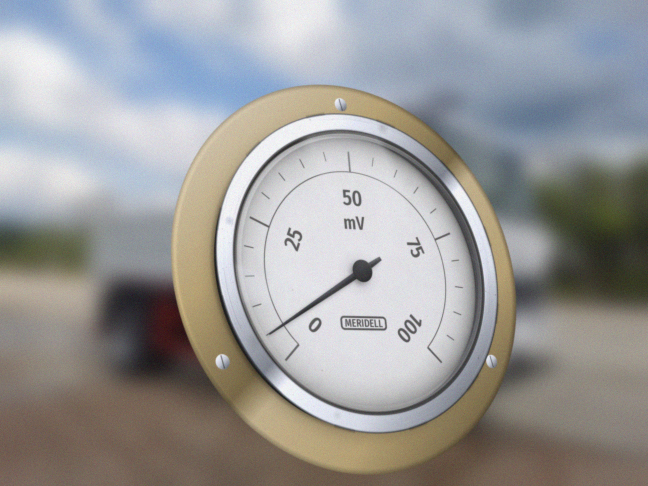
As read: 5
